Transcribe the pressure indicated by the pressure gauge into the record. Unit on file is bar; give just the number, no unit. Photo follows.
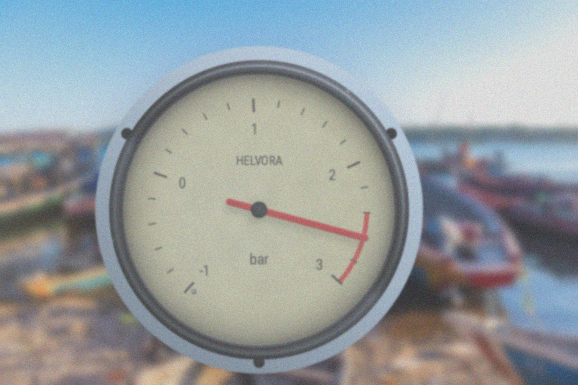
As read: 2.6
